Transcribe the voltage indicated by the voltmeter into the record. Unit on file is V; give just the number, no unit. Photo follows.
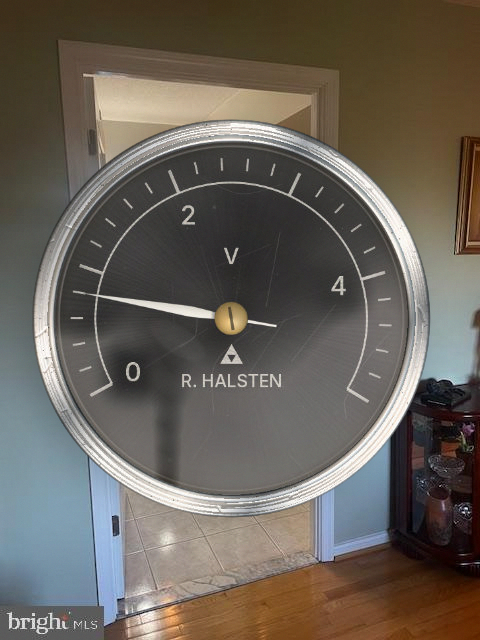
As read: 0.8
